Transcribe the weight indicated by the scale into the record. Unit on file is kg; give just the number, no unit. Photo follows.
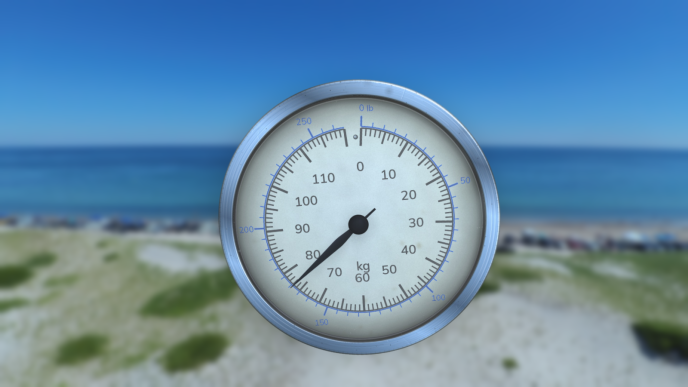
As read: 77
